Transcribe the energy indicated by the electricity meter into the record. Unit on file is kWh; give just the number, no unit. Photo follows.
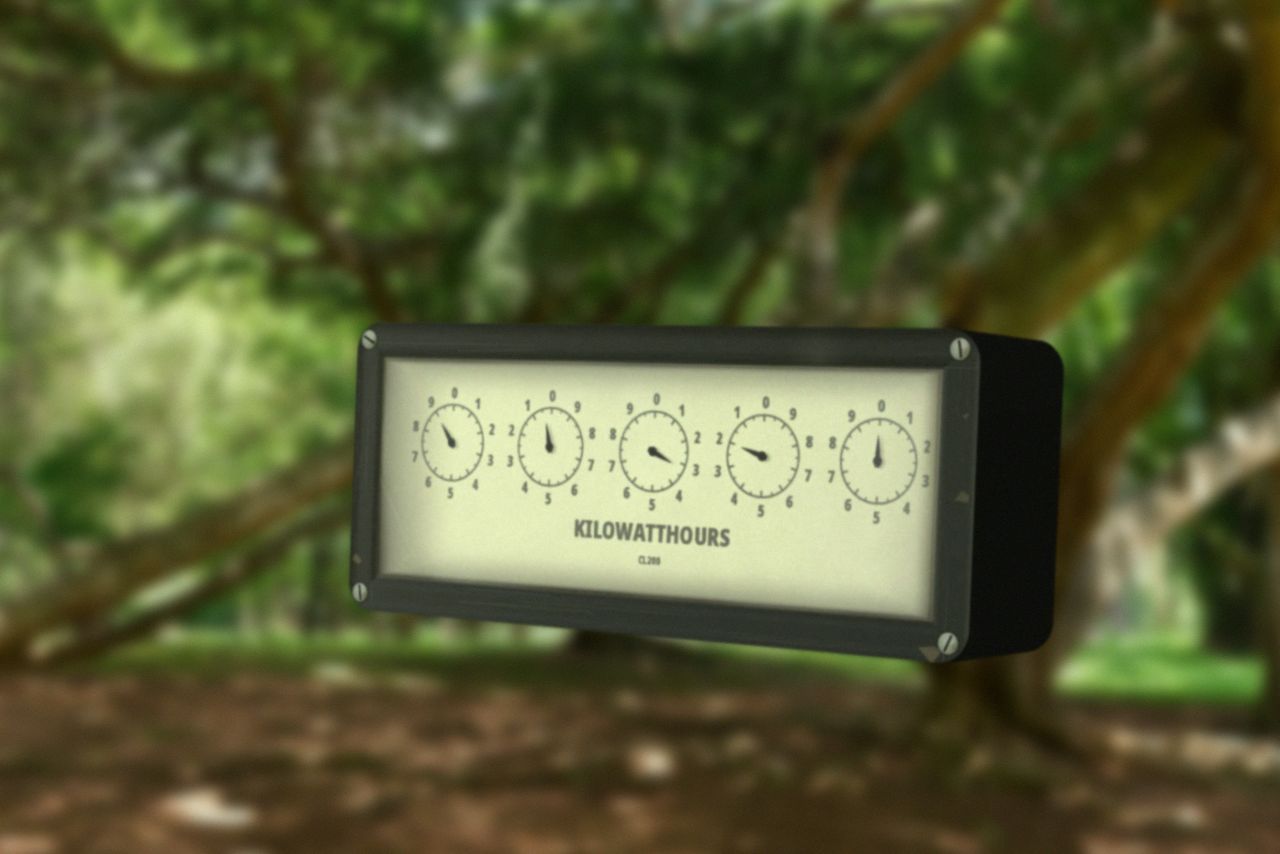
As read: 90320
